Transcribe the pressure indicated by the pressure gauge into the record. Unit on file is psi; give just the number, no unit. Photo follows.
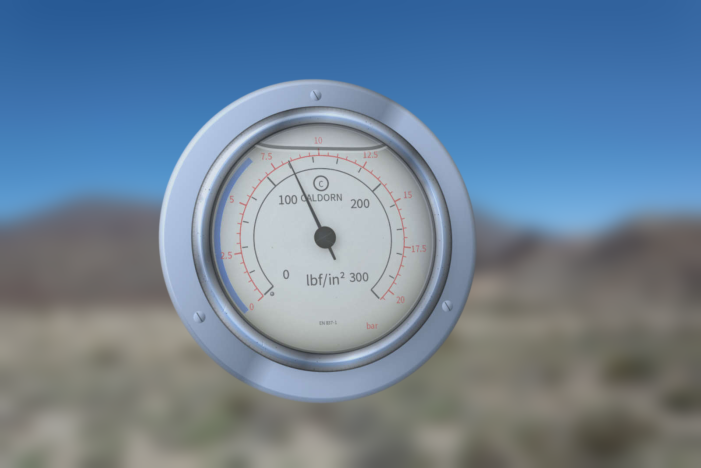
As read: 120
